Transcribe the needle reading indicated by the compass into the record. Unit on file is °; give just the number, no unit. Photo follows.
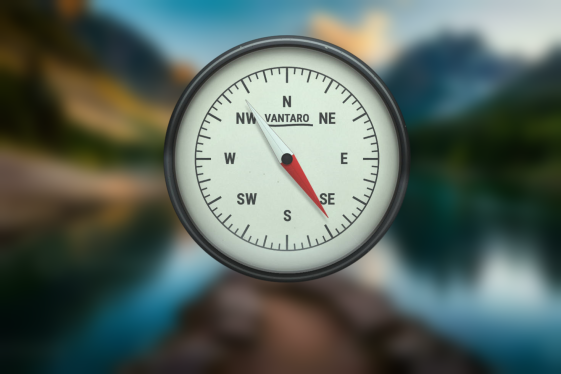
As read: 145
